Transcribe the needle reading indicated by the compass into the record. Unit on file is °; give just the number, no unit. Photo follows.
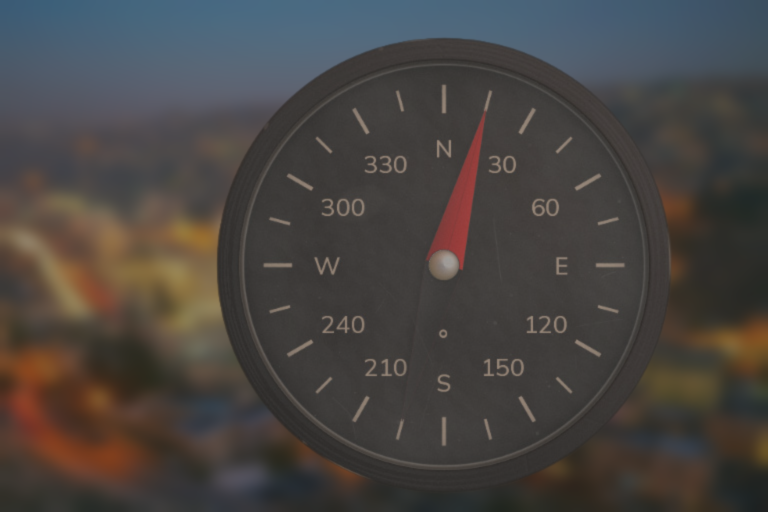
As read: 15
